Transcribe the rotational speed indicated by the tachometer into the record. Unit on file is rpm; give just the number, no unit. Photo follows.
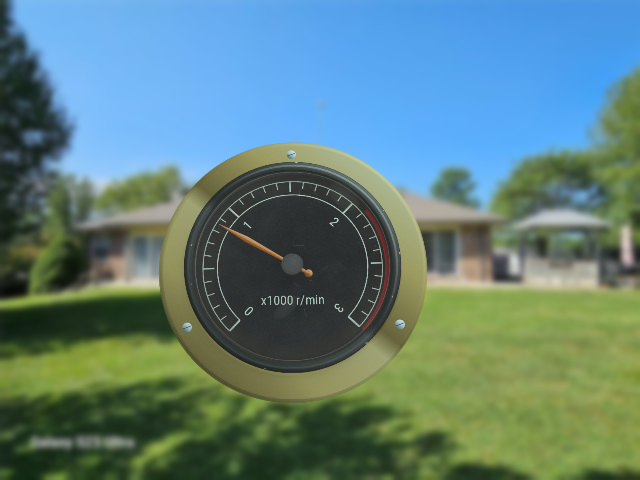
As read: 850
